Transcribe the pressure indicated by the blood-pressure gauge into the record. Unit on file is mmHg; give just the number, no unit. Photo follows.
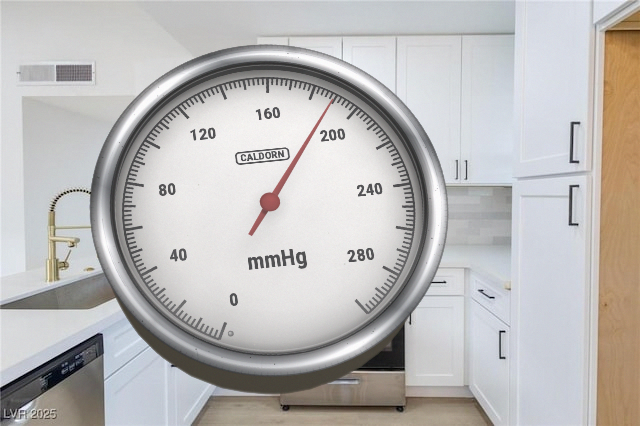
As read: 190
